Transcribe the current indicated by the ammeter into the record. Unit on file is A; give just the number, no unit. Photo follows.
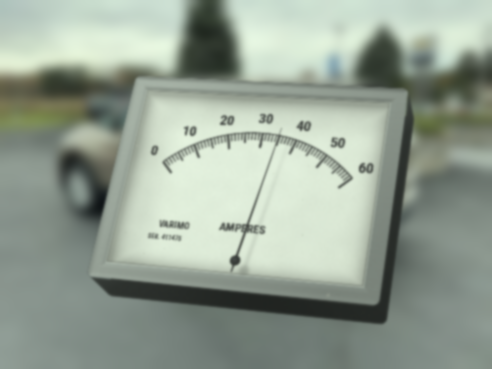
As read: 35
